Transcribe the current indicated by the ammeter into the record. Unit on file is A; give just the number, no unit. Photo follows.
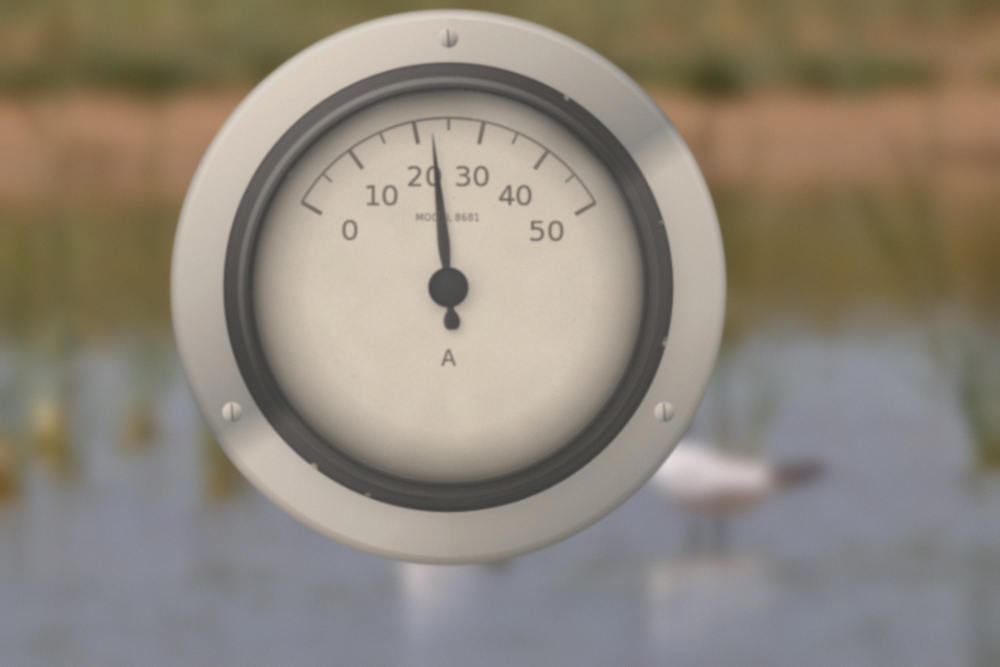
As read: 22.5
